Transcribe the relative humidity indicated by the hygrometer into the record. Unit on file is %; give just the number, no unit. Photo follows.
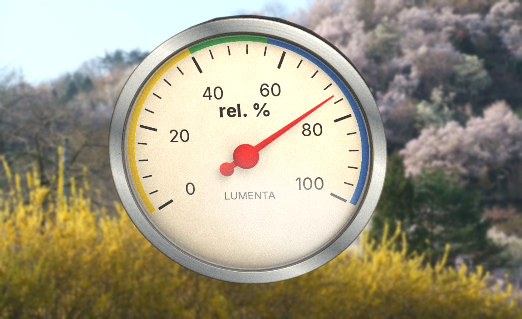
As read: 74
